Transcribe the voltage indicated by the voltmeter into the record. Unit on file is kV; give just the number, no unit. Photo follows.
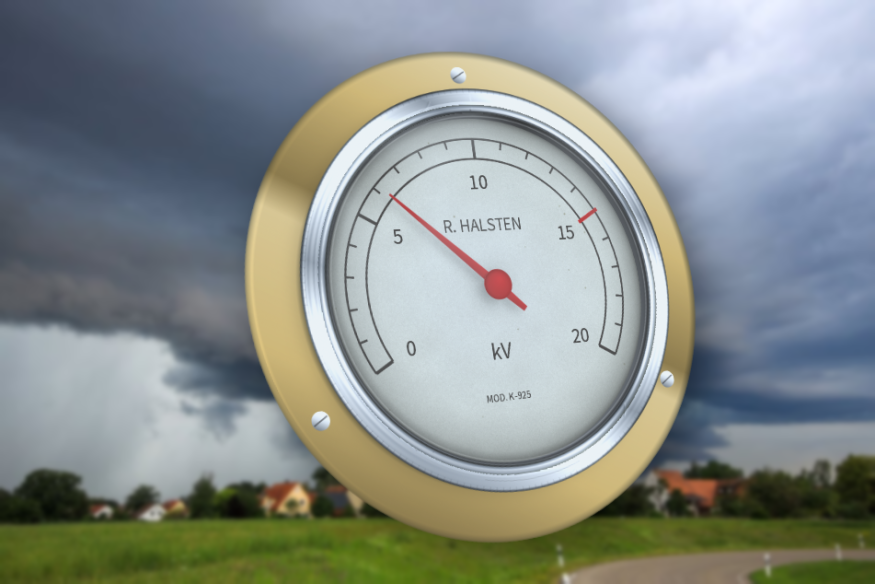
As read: 6
